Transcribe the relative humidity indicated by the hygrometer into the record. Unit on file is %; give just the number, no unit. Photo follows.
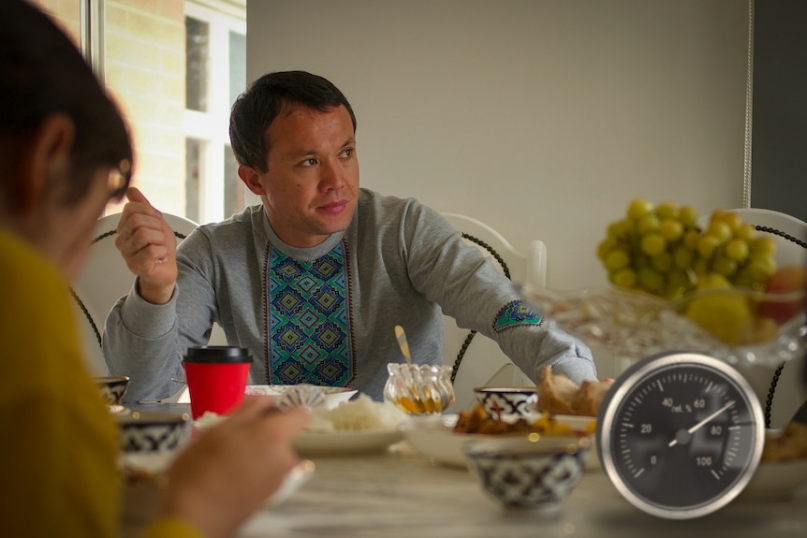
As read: 70
